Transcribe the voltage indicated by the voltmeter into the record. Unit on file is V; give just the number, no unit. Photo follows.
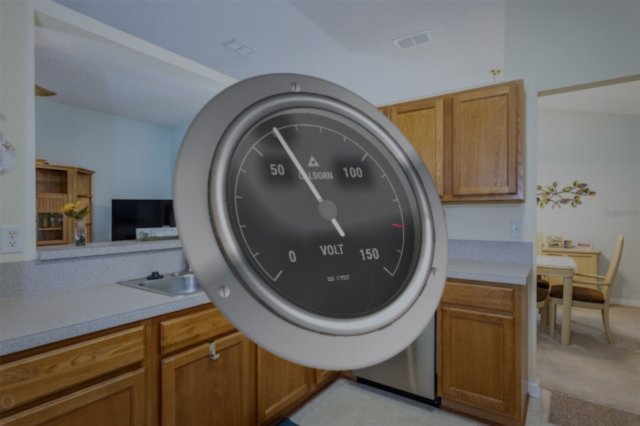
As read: 60
